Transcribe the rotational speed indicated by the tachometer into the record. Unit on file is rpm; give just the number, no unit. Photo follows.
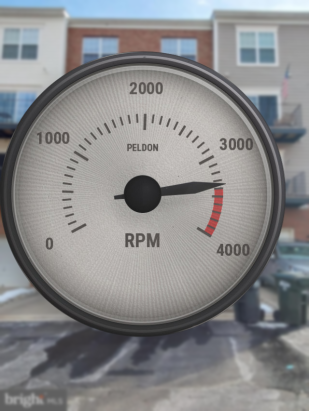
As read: 3350
